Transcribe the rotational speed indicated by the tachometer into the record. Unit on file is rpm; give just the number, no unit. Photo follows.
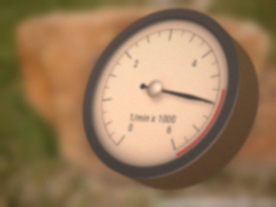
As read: 5000
